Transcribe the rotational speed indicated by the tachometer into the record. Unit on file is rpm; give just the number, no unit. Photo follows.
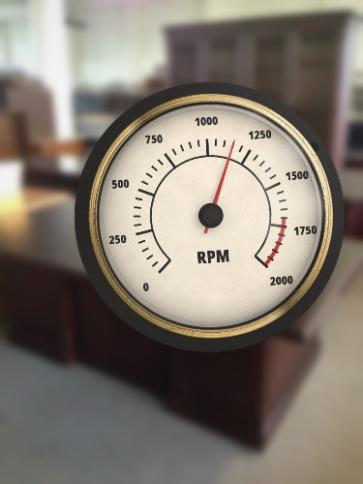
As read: 1150
